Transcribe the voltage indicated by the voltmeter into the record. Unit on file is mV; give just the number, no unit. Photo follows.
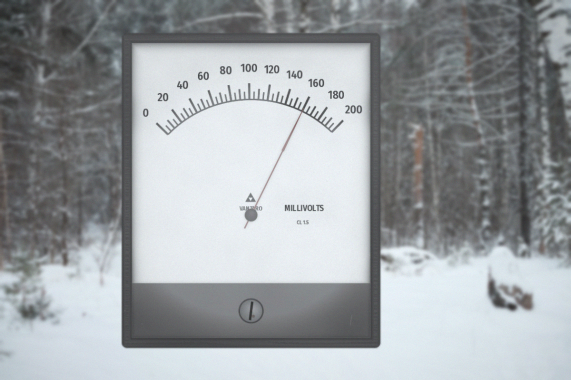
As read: 160
